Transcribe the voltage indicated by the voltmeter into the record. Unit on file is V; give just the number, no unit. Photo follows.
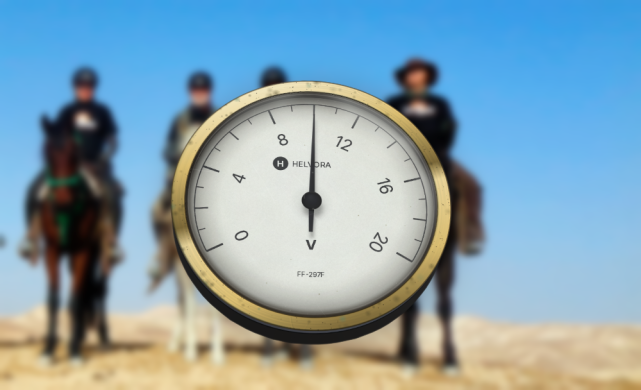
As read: 10
